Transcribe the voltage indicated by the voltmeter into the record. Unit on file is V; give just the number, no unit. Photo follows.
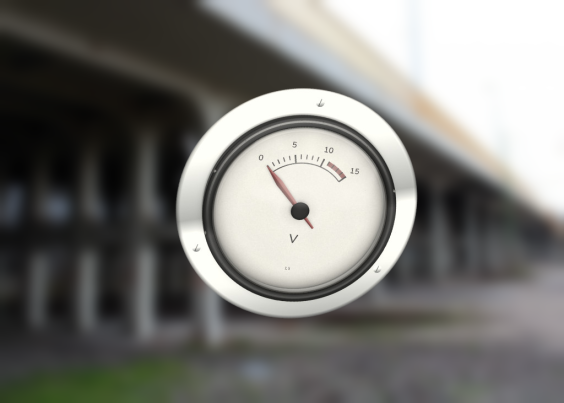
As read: 0
